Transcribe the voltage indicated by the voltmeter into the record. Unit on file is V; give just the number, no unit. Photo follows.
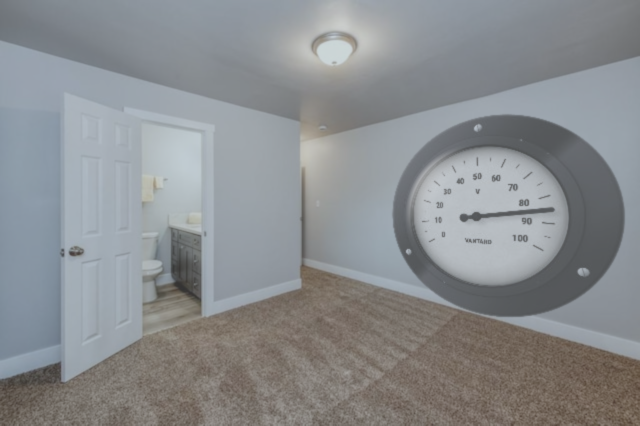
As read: 85
